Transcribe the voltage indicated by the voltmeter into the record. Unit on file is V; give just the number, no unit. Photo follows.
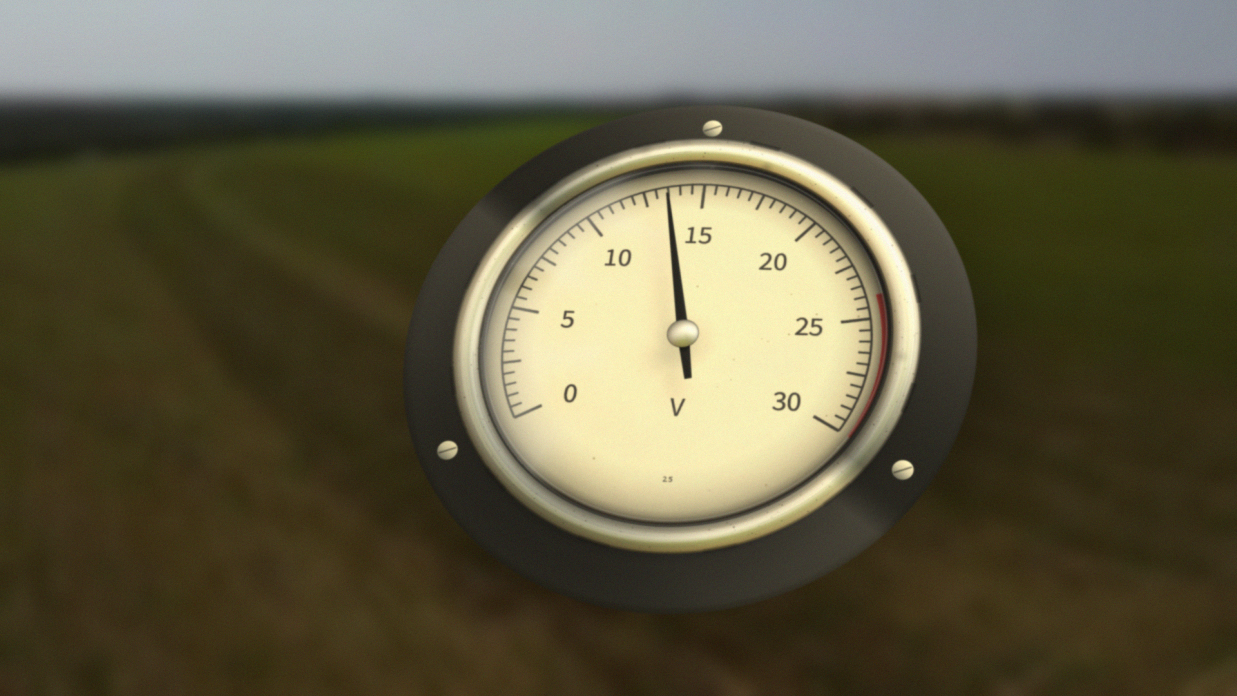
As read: 13.5
